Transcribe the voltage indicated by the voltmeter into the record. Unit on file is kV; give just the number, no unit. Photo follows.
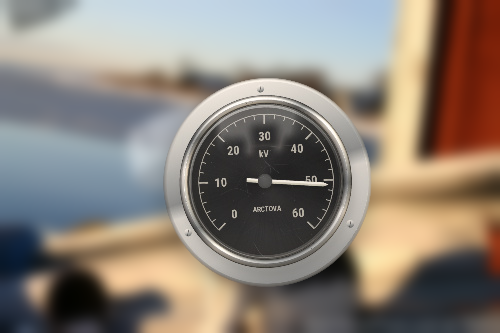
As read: 51
